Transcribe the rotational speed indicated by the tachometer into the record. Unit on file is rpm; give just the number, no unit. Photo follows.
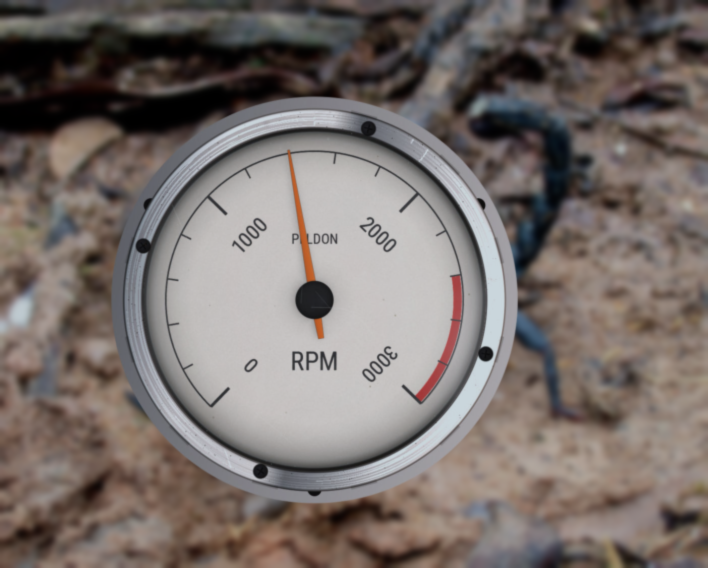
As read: 1400
